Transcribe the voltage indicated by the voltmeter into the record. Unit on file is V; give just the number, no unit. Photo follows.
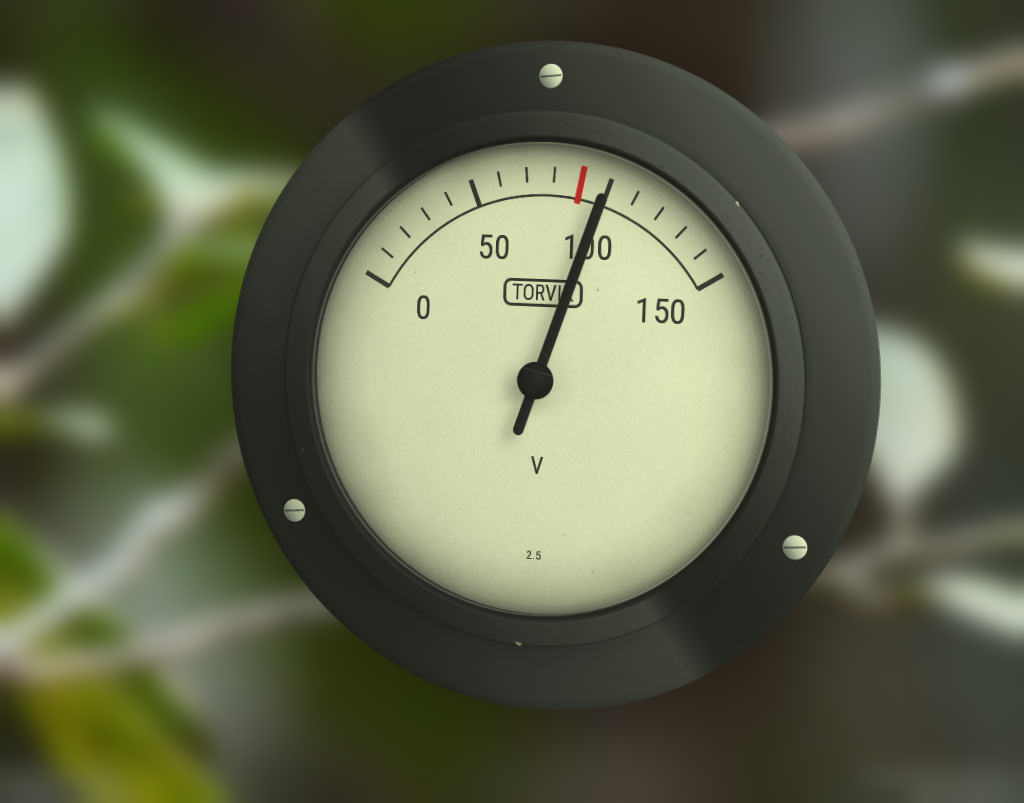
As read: 100
